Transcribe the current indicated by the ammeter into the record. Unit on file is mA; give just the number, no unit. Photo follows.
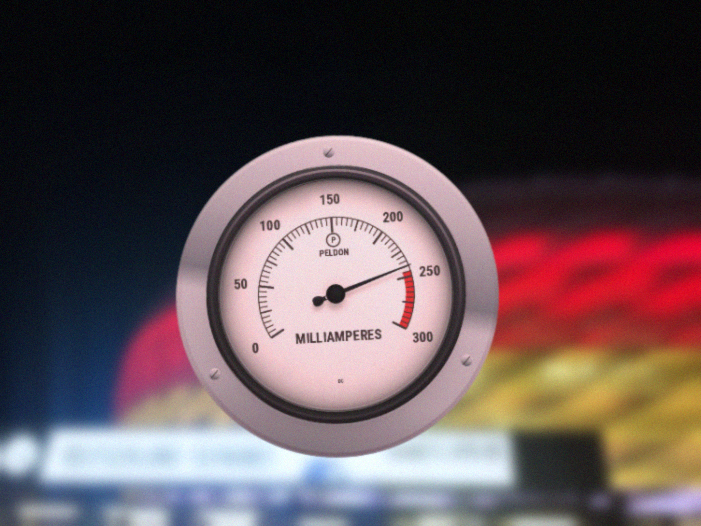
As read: 240
